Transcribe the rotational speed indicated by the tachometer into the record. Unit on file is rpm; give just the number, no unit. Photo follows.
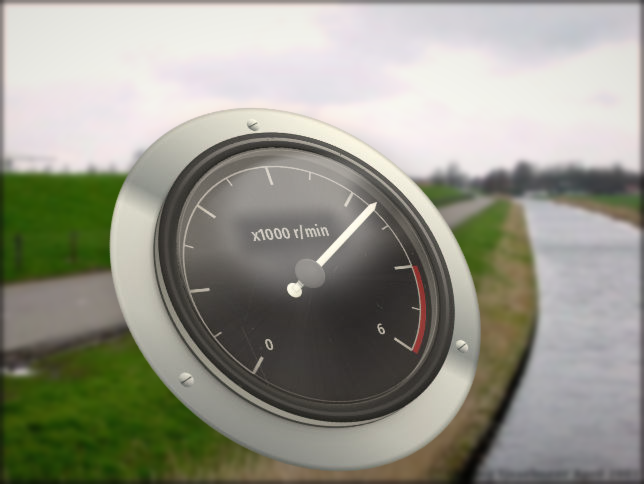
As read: 4250
